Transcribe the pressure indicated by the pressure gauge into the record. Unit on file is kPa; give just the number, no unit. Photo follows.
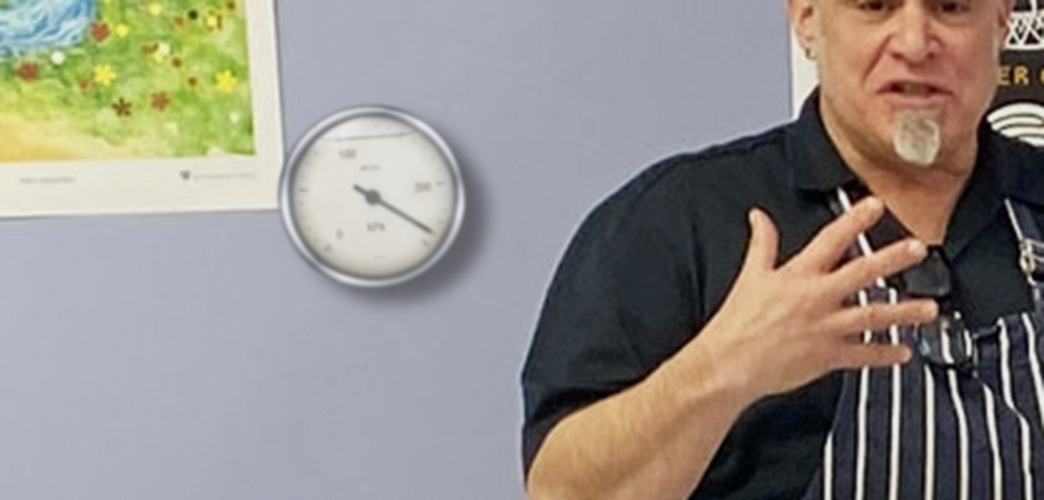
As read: 240
